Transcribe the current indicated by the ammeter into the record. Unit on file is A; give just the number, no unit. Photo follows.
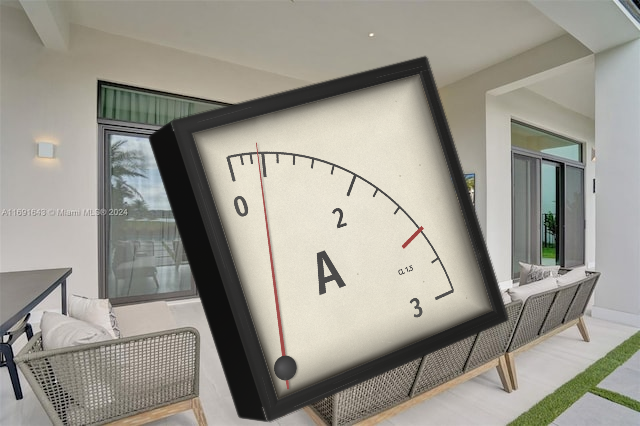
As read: 0.9
